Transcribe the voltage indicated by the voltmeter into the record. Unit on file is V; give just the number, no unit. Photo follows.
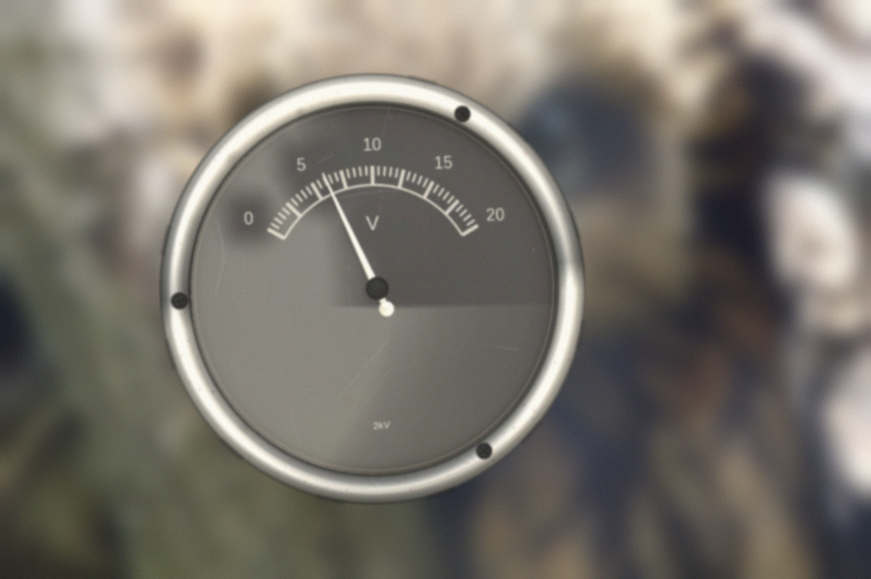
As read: 6
